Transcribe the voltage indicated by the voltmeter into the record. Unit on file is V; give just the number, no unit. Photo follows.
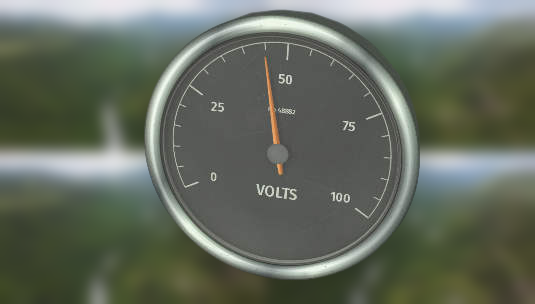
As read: 45
